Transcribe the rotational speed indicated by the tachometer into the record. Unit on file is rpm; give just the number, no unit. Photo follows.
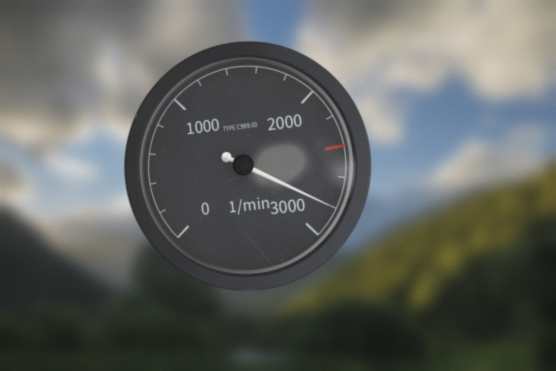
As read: 2800
